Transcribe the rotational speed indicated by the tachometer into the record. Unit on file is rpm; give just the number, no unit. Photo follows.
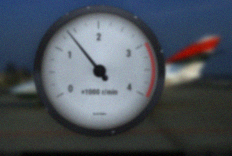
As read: 1375
